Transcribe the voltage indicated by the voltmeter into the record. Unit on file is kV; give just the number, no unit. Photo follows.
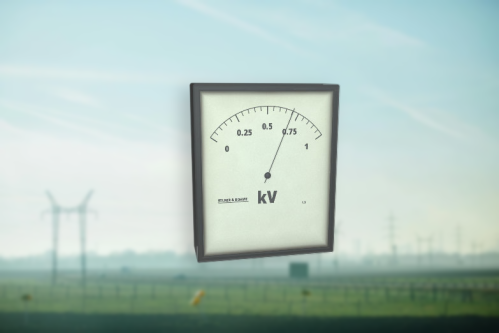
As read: 0.7
